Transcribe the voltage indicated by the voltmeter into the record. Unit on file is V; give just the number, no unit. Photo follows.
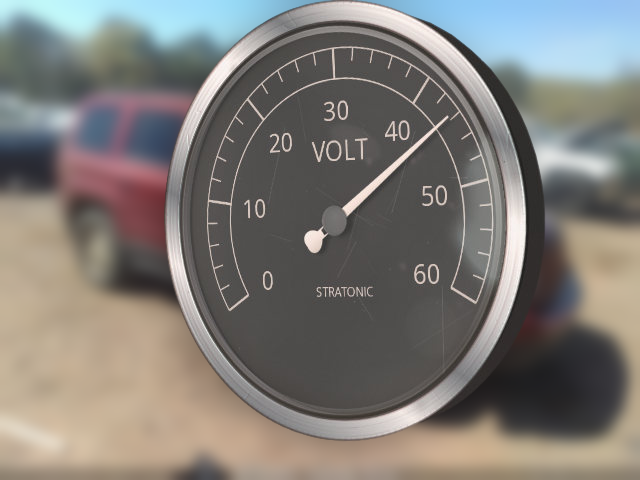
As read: 44
